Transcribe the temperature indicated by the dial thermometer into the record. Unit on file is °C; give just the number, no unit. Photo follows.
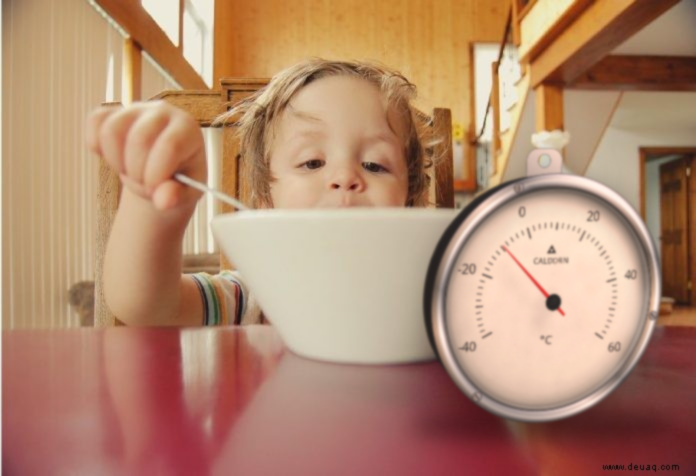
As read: -10
